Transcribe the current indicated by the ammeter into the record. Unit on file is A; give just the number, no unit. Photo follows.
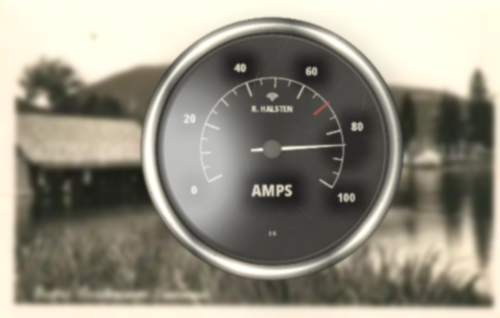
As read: 85
